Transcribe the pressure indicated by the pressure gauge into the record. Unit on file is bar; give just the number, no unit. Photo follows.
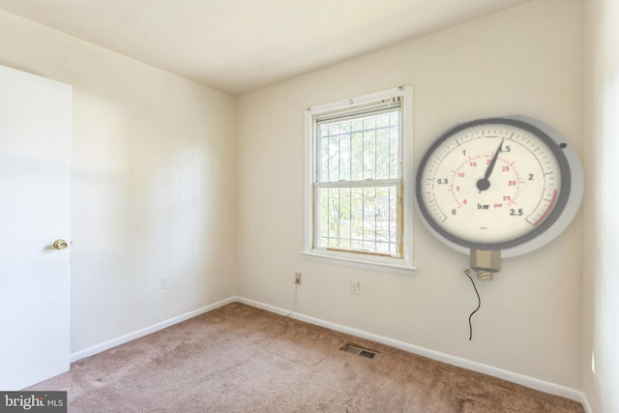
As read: 1.45
